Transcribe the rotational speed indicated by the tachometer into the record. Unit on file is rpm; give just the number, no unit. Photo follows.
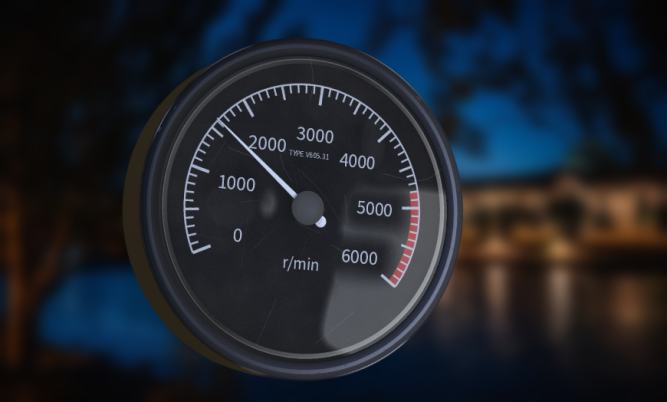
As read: 1600
